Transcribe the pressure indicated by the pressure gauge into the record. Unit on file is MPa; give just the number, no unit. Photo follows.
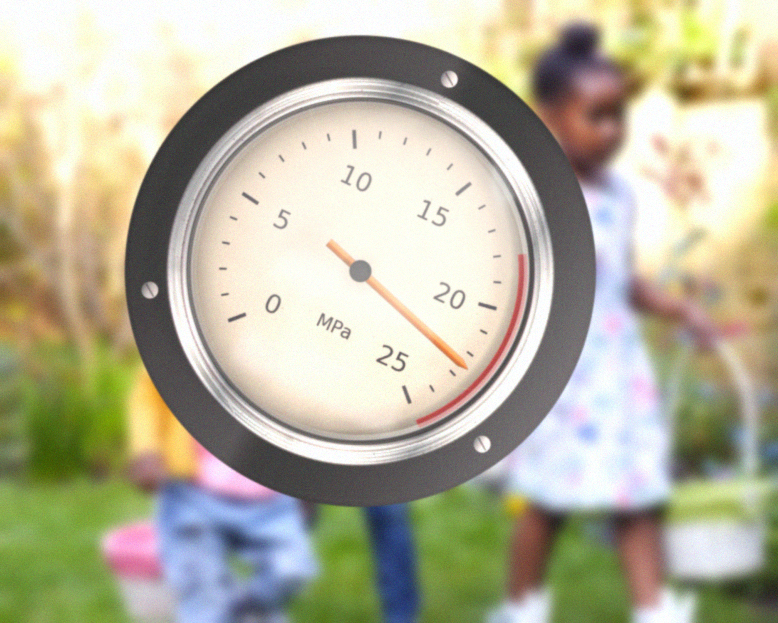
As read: 22.5
